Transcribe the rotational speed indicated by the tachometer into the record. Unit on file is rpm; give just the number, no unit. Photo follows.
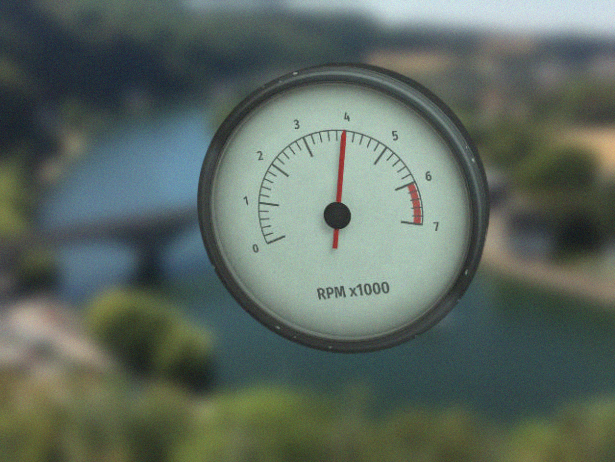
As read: 4000
